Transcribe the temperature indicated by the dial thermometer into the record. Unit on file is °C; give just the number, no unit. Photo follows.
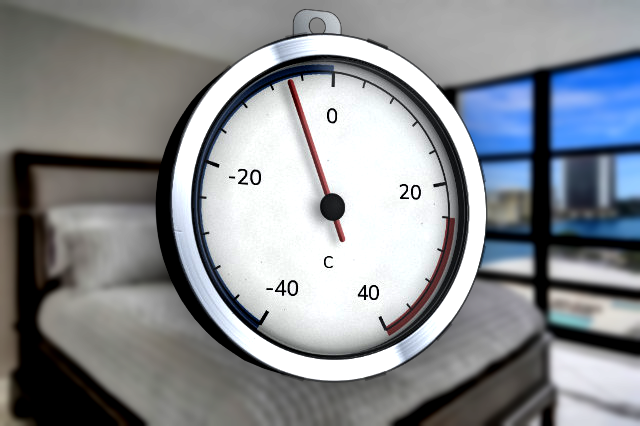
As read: -6
